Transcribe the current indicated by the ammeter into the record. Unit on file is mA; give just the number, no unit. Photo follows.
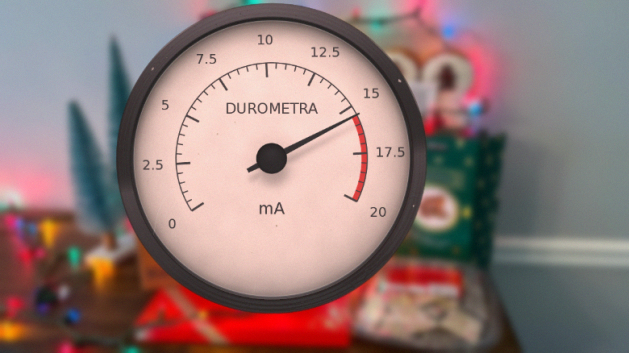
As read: 15.5
